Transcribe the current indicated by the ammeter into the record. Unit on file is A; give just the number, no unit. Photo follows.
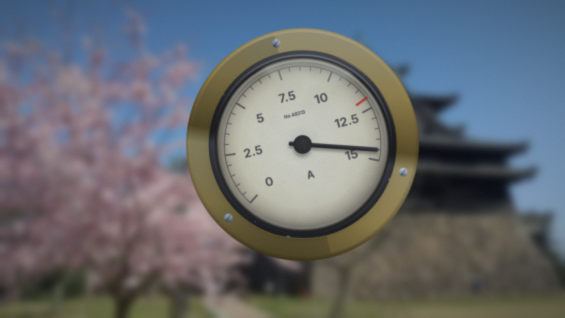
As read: 14.5
